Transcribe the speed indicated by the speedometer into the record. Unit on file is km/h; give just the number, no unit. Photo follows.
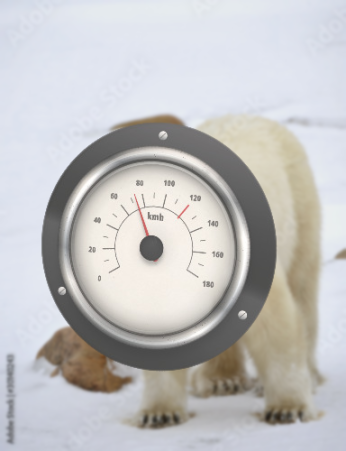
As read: 75
